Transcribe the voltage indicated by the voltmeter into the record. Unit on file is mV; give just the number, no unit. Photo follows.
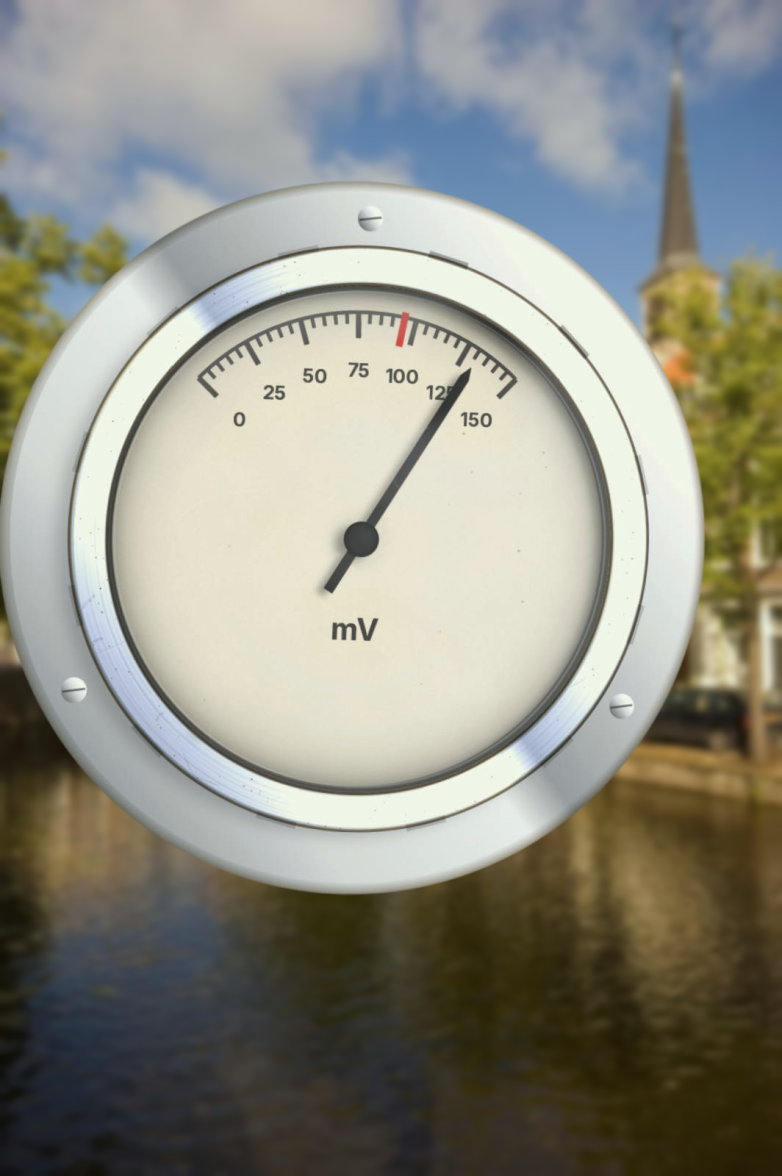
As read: 130
